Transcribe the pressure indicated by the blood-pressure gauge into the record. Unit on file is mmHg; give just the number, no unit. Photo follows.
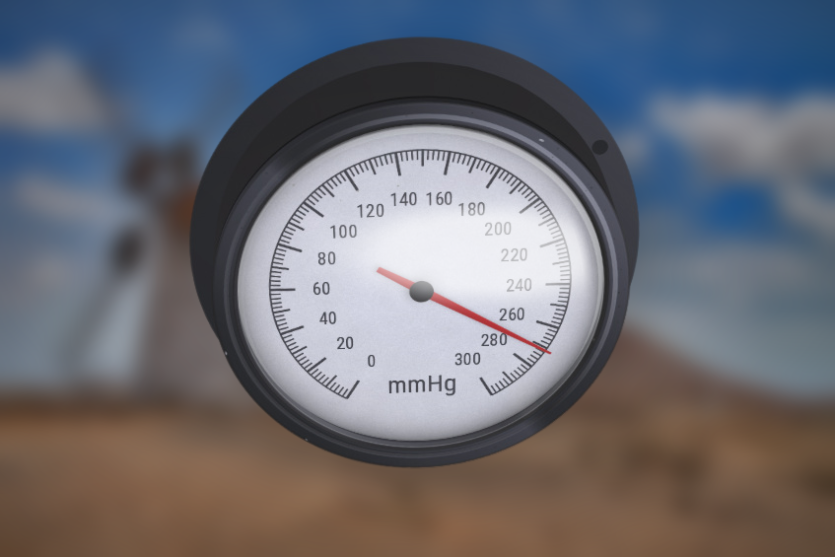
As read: 270
